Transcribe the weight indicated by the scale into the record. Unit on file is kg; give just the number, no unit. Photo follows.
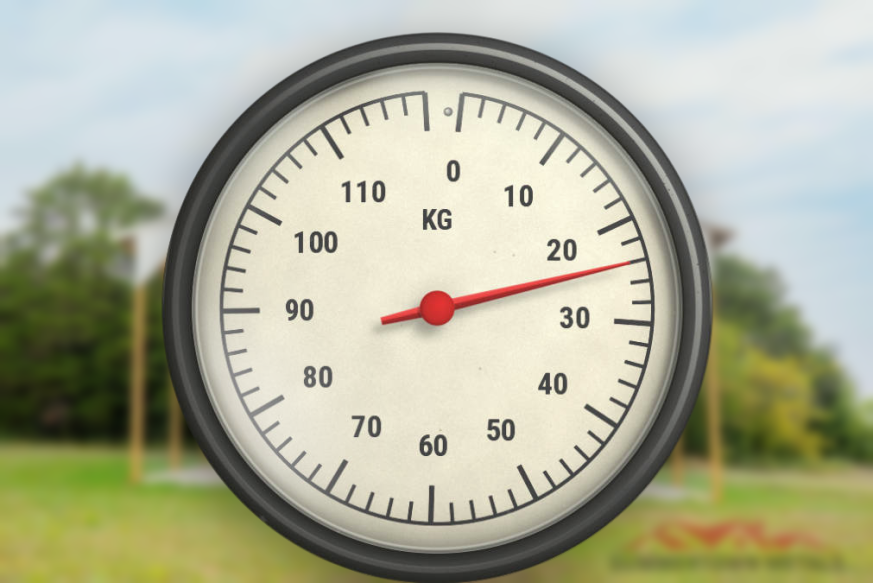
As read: 24
